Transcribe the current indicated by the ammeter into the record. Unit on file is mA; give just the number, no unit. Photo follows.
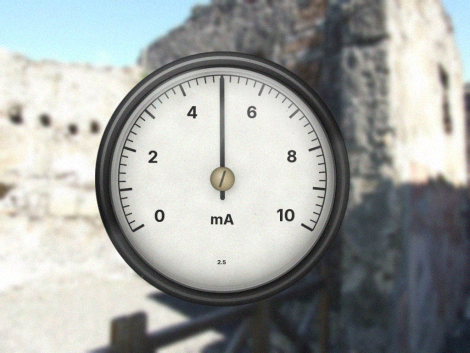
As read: 5
